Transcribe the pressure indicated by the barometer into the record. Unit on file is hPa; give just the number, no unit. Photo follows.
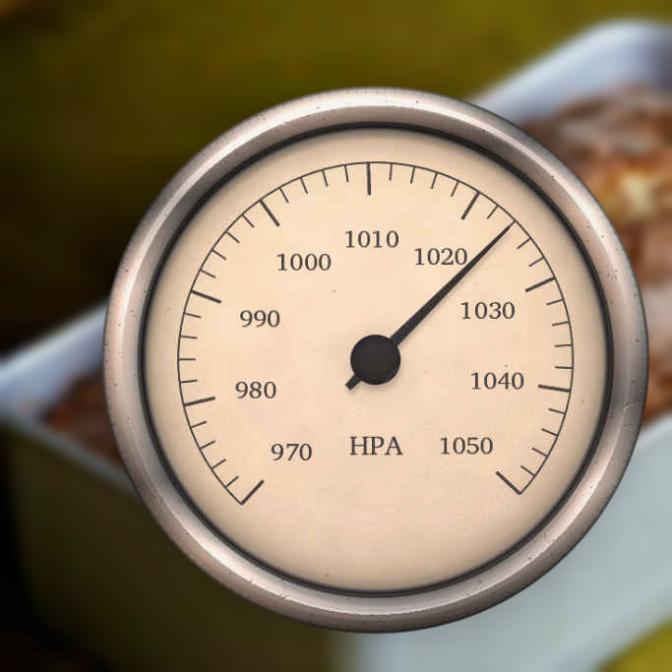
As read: 1024
